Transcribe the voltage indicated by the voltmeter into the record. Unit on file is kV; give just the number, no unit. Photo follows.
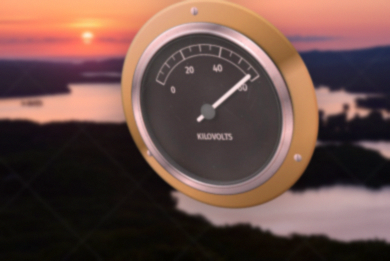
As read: 57.5
